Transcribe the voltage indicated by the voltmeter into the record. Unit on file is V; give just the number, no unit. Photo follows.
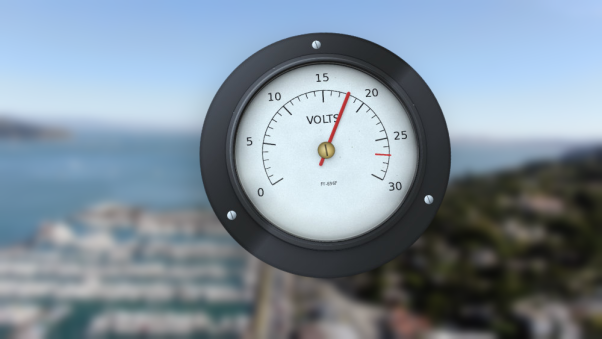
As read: 18
